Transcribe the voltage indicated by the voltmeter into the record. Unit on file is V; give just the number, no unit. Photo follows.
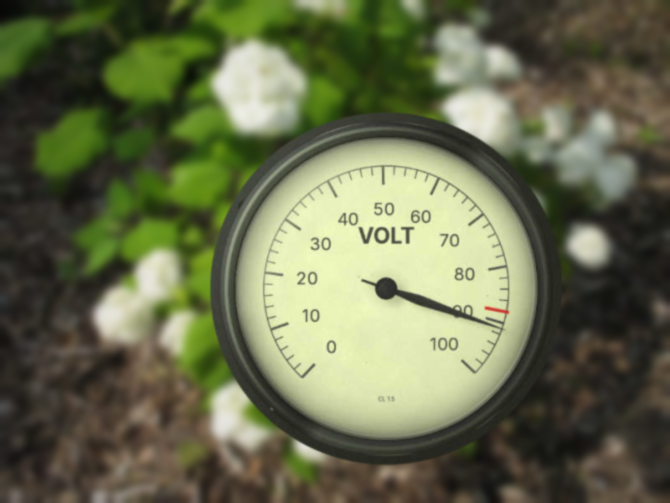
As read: 91
